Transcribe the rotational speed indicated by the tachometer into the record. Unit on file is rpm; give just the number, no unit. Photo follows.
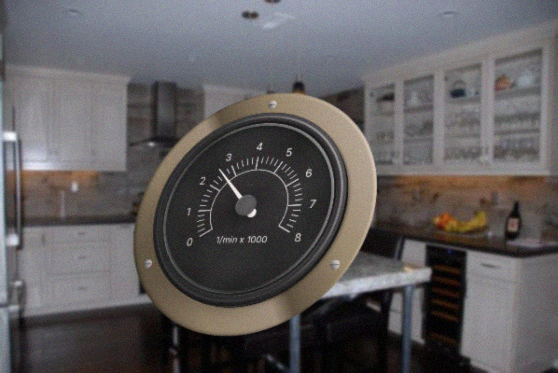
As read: 2600
